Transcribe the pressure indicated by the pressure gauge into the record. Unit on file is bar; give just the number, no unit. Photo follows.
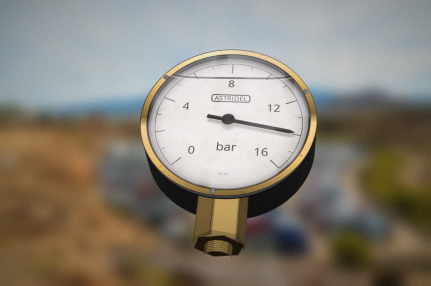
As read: 14
